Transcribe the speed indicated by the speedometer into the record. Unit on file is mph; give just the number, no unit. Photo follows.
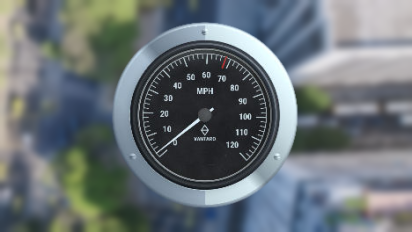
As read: 2
